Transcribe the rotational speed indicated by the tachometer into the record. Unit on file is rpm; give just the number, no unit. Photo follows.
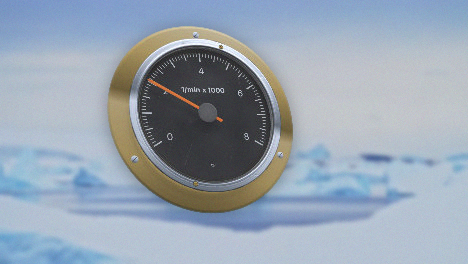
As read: 2000
